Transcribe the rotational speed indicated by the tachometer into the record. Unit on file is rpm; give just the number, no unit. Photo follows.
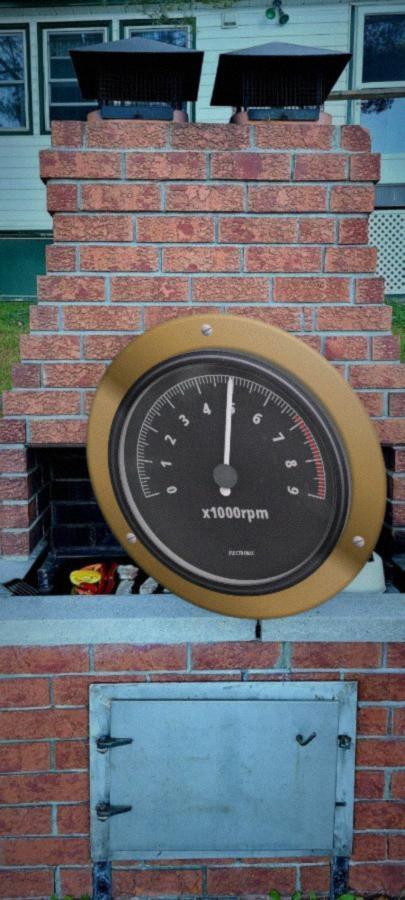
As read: 5000
